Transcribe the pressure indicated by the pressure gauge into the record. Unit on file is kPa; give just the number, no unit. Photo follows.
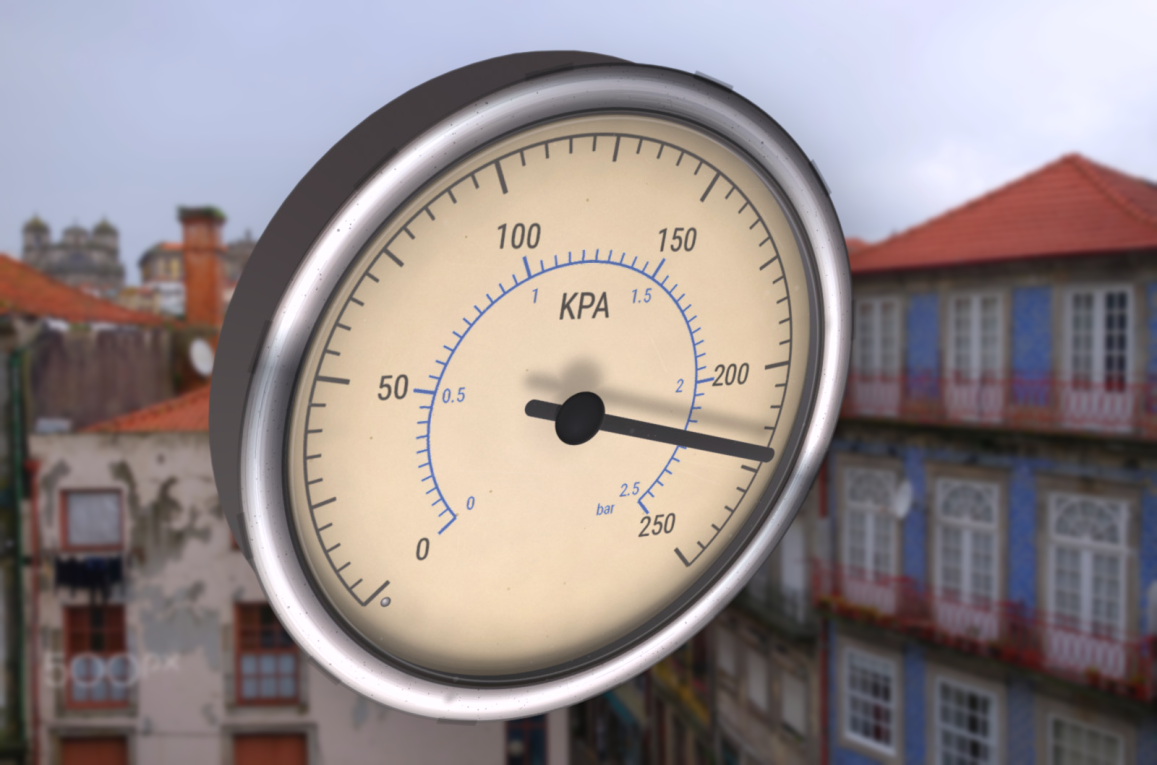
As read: 220
